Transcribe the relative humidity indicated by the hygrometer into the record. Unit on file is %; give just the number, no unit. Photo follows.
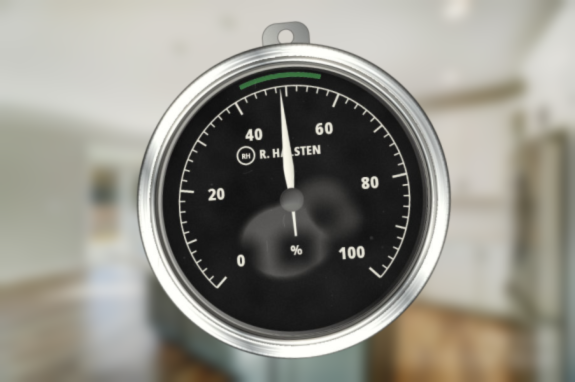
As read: 49
